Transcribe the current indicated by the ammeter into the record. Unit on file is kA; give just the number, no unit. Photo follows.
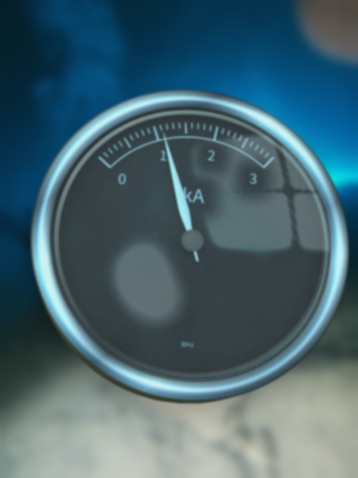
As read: 1.1
